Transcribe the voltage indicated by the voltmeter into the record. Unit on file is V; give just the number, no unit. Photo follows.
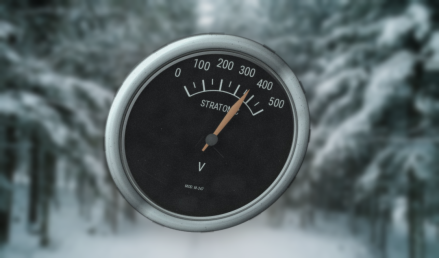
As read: 350
